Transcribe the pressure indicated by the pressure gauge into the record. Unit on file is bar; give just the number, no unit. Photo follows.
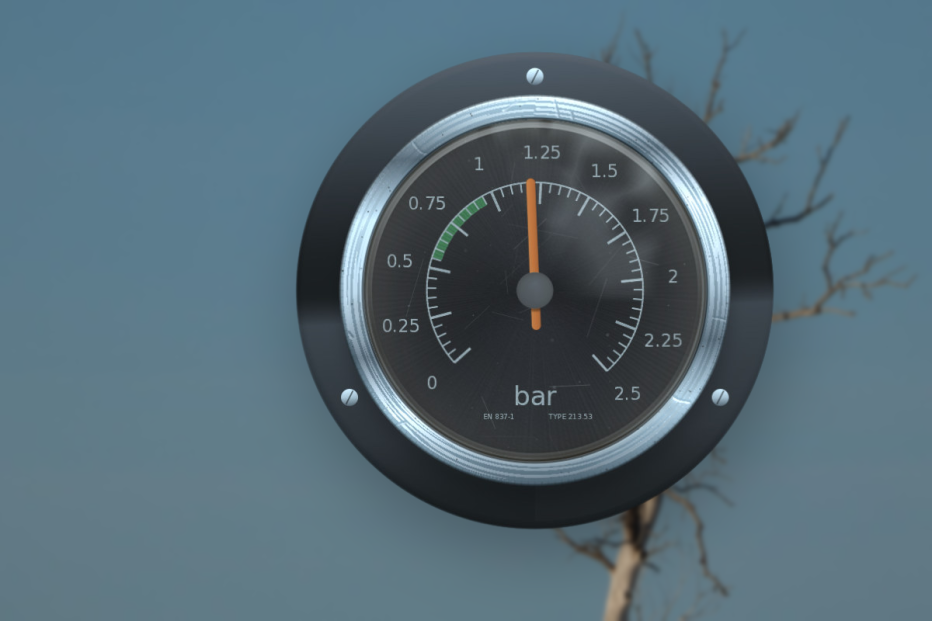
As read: 1.2
